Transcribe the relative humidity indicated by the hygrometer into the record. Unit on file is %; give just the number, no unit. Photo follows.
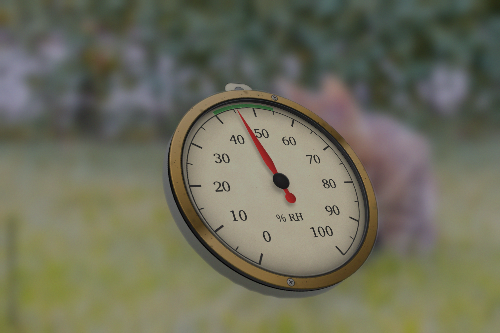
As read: 45
